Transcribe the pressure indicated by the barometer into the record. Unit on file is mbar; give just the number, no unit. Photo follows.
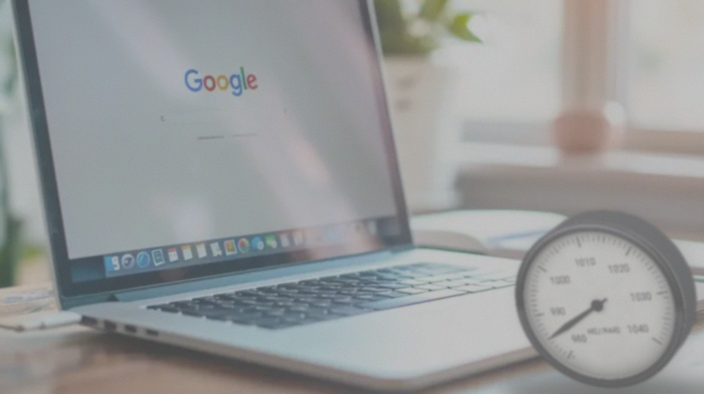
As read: 985
